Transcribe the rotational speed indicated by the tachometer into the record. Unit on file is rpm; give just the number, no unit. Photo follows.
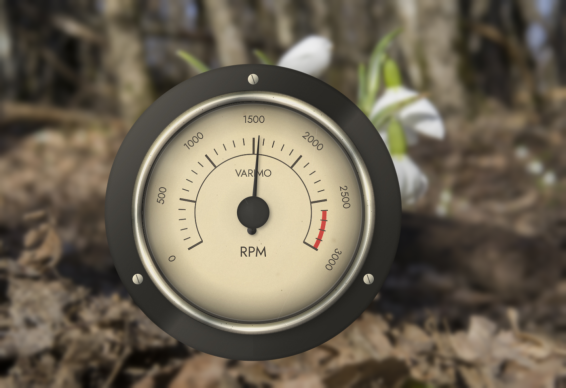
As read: 1550
